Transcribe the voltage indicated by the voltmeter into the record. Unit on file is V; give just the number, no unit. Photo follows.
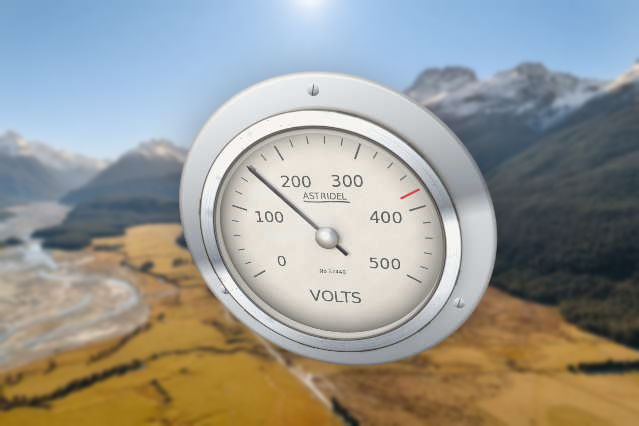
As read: 160
